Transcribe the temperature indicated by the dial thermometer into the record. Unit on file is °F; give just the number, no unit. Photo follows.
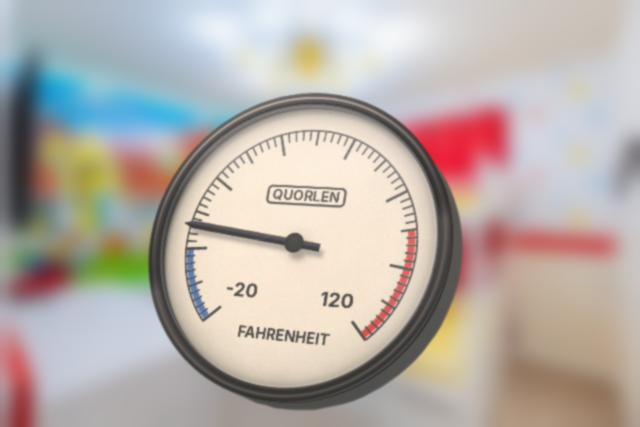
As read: 6
